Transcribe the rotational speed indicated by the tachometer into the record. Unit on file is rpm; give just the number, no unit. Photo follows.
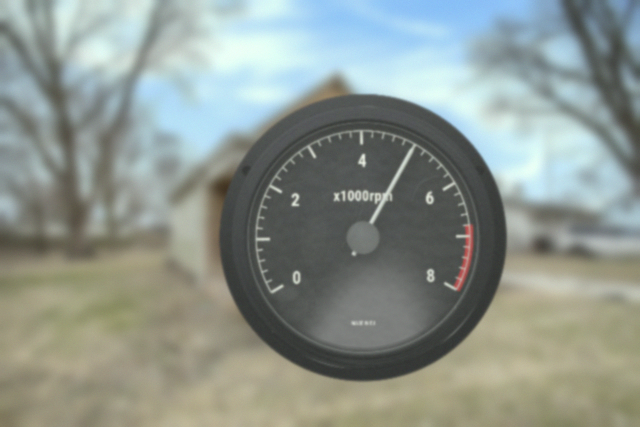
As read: 5000
